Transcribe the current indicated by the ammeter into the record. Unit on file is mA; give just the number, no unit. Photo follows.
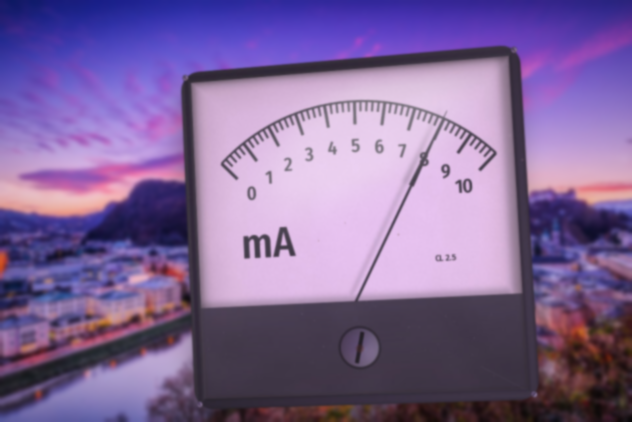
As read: 8
